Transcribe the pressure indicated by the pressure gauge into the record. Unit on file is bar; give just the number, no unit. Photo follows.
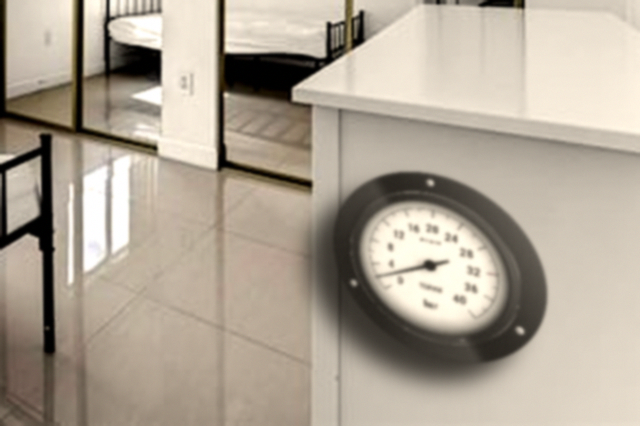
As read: 2
